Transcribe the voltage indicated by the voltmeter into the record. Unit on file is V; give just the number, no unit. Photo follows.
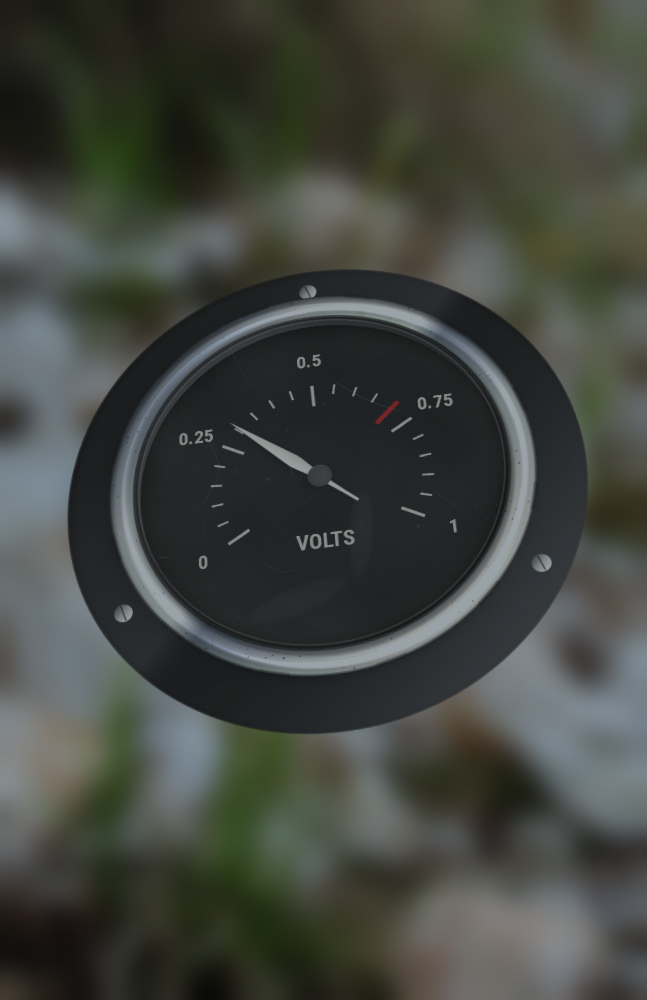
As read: 0.3
